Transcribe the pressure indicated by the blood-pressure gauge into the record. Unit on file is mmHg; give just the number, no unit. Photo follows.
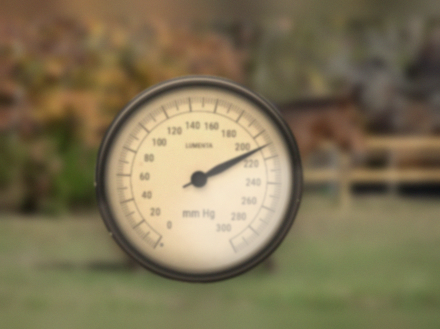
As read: 210
